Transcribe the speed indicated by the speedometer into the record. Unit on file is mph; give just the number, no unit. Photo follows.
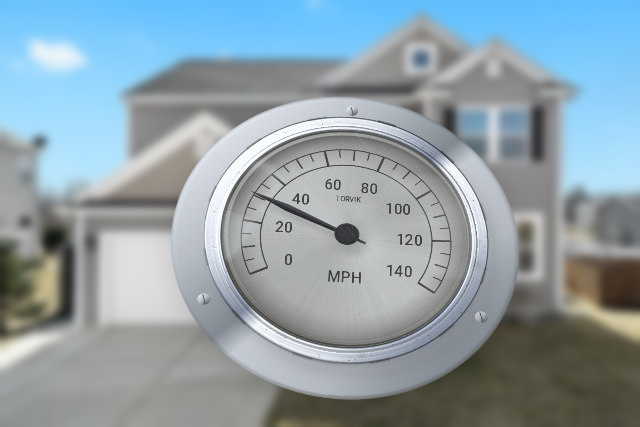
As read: 30
